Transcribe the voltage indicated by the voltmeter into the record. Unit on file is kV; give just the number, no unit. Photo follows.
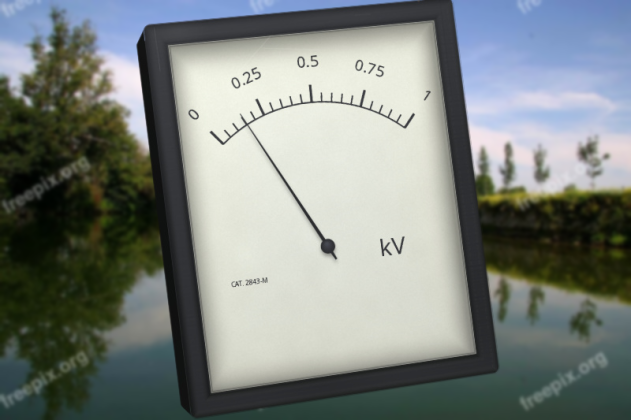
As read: 0.15
